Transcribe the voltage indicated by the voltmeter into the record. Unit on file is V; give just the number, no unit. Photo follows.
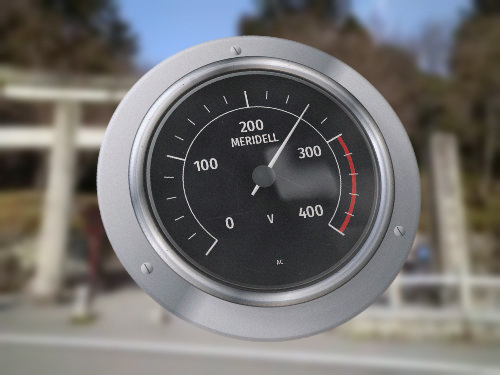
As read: 260
